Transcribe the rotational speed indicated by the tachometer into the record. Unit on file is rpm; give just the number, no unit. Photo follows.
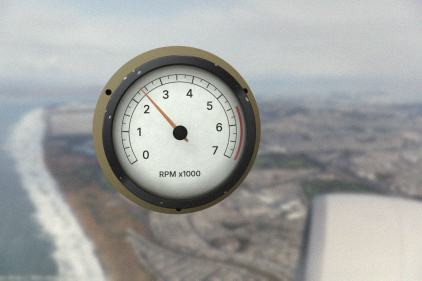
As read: 2375
